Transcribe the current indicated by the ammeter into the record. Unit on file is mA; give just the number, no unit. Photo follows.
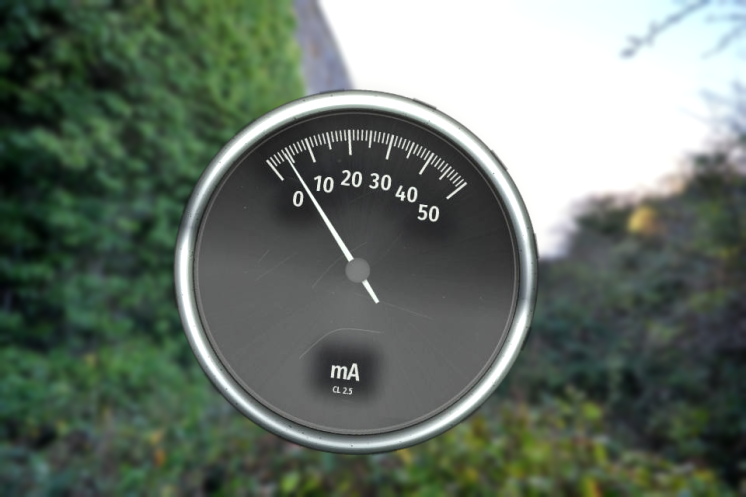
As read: 4
